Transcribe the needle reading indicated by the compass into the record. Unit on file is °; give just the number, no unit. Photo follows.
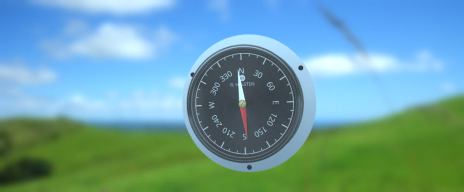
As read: 175
